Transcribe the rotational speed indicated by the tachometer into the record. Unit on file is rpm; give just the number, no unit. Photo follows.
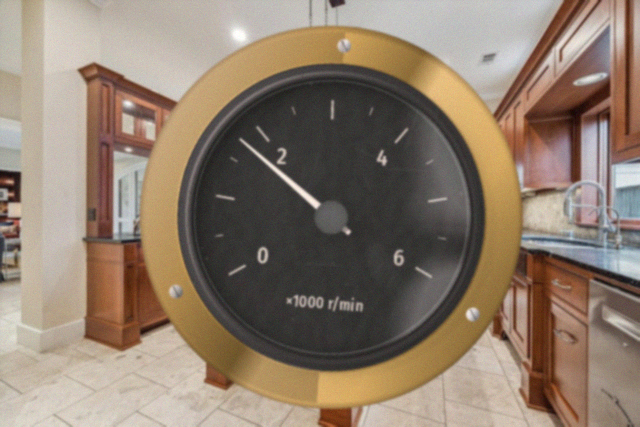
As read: 1750
